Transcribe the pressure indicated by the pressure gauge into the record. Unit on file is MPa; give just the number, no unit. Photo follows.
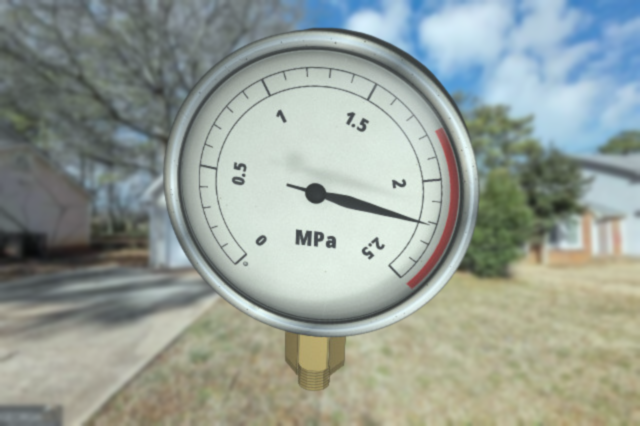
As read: 2.2
